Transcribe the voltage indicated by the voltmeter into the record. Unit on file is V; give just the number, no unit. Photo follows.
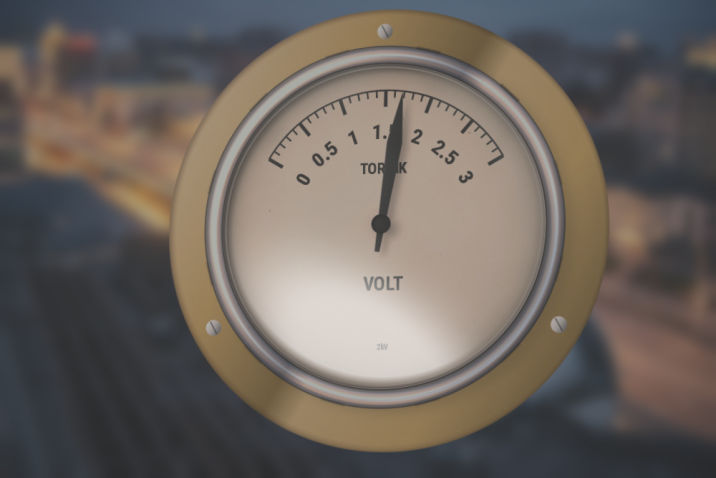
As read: 1.7
